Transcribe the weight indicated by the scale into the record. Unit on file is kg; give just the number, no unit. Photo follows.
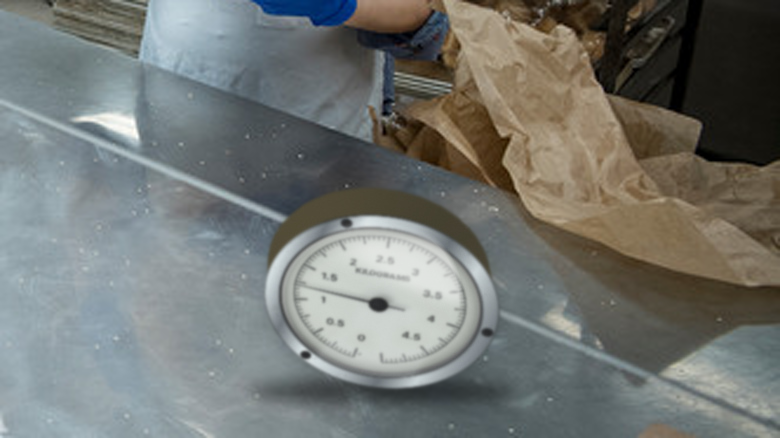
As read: 1.25
